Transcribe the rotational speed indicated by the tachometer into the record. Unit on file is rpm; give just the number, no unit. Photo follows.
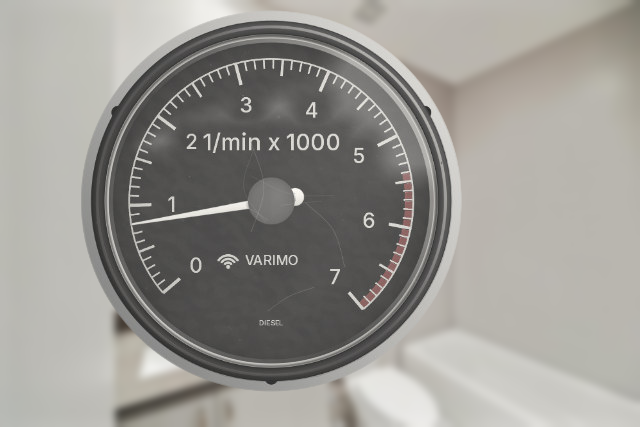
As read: 800
